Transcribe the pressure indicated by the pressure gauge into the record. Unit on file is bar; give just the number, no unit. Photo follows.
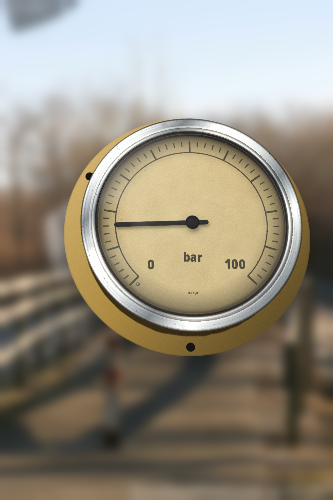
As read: 16
